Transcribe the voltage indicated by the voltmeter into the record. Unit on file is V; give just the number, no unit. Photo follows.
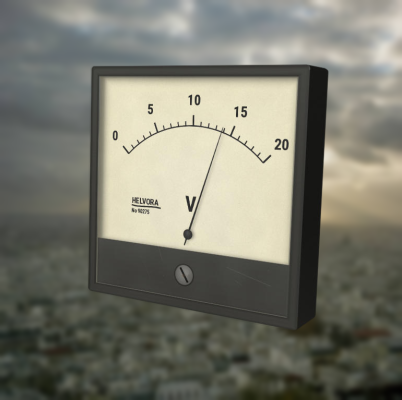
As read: 14
